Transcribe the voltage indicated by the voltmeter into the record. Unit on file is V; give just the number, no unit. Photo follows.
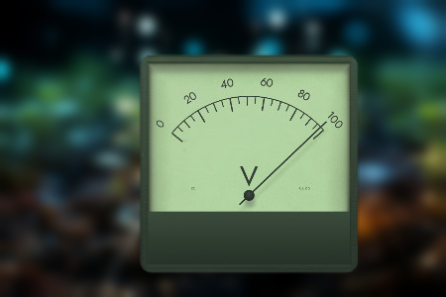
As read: 97.5
